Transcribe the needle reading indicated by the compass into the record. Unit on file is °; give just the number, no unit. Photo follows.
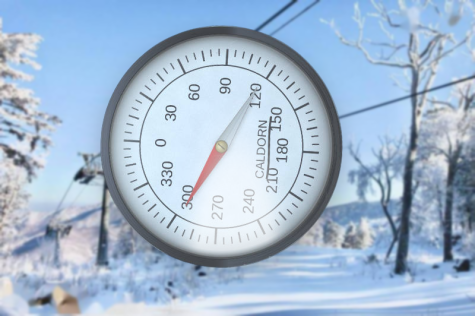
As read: 297.5
